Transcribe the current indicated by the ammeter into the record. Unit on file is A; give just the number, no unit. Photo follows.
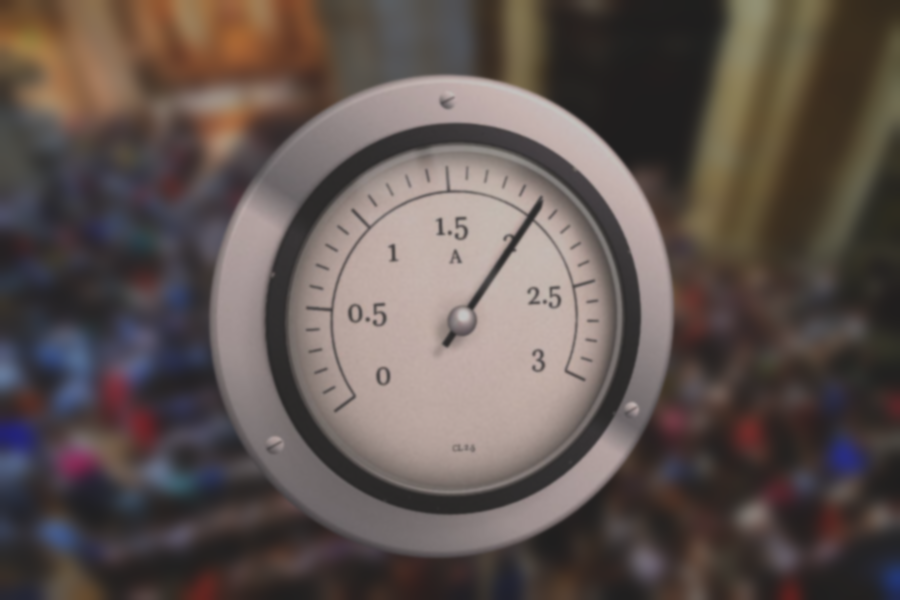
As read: 2
